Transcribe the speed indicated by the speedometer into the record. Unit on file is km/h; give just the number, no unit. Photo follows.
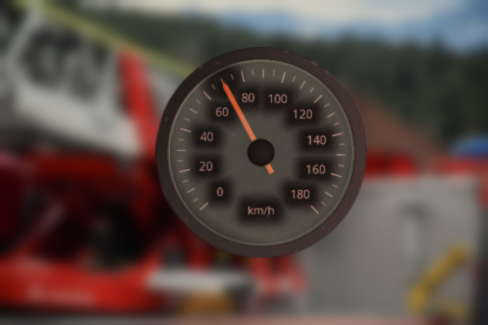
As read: 70
